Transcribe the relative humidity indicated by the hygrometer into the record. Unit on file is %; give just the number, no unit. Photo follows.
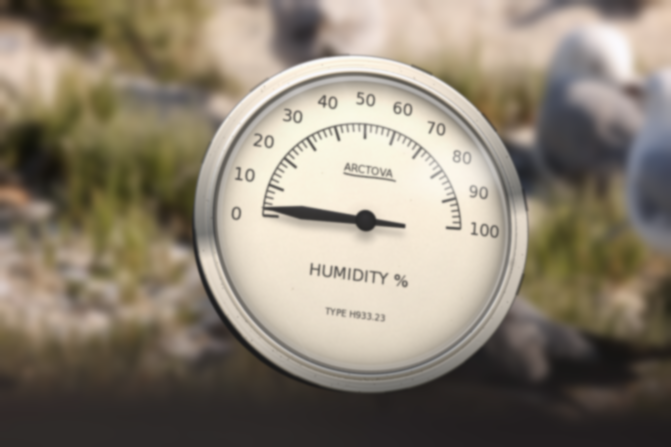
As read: 2
